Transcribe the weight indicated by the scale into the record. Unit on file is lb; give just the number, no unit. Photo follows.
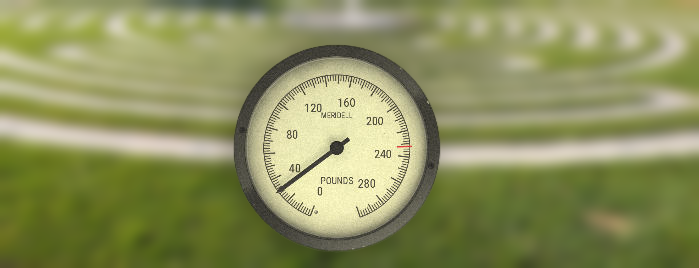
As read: 30
